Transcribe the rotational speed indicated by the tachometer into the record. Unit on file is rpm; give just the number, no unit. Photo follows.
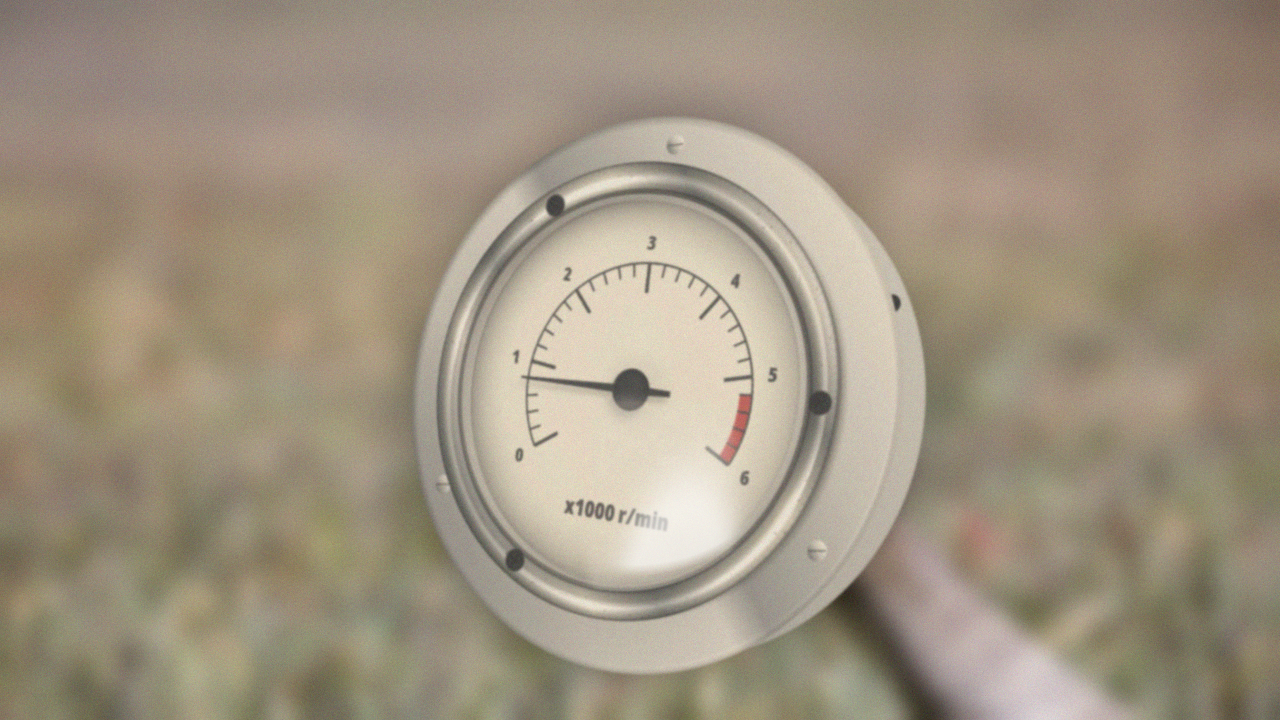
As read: 800
